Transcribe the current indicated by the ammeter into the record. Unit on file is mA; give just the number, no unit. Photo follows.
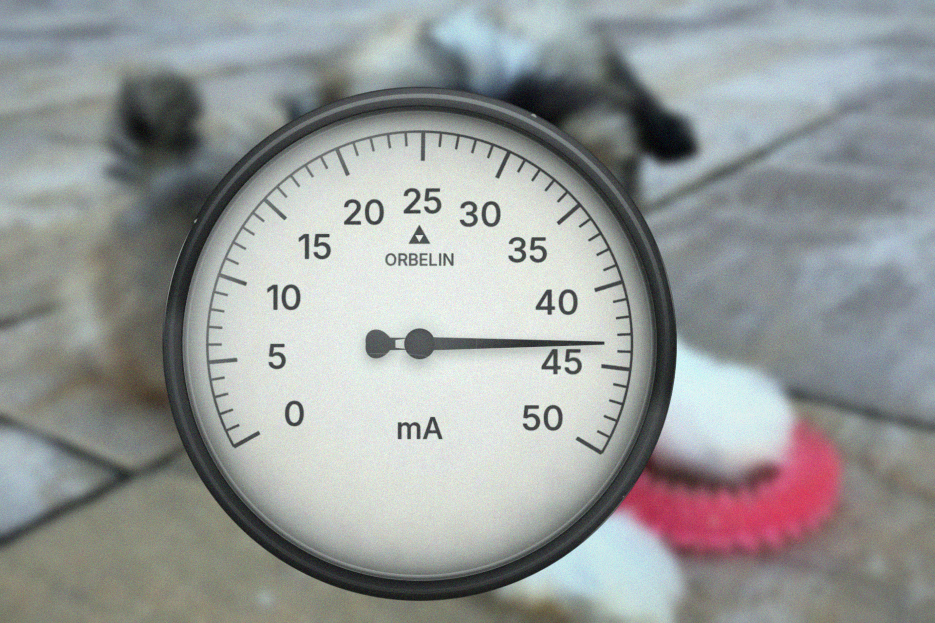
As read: 43.5
